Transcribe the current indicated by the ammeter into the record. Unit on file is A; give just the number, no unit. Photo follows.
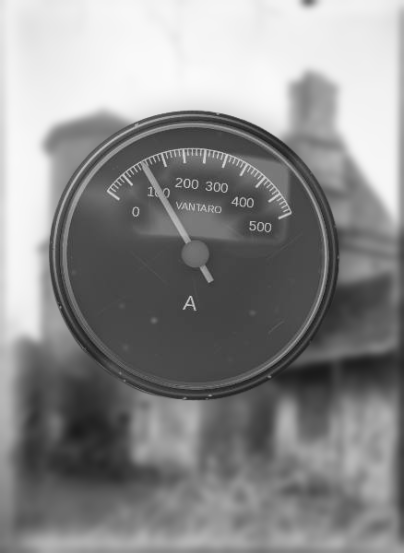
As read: 100
